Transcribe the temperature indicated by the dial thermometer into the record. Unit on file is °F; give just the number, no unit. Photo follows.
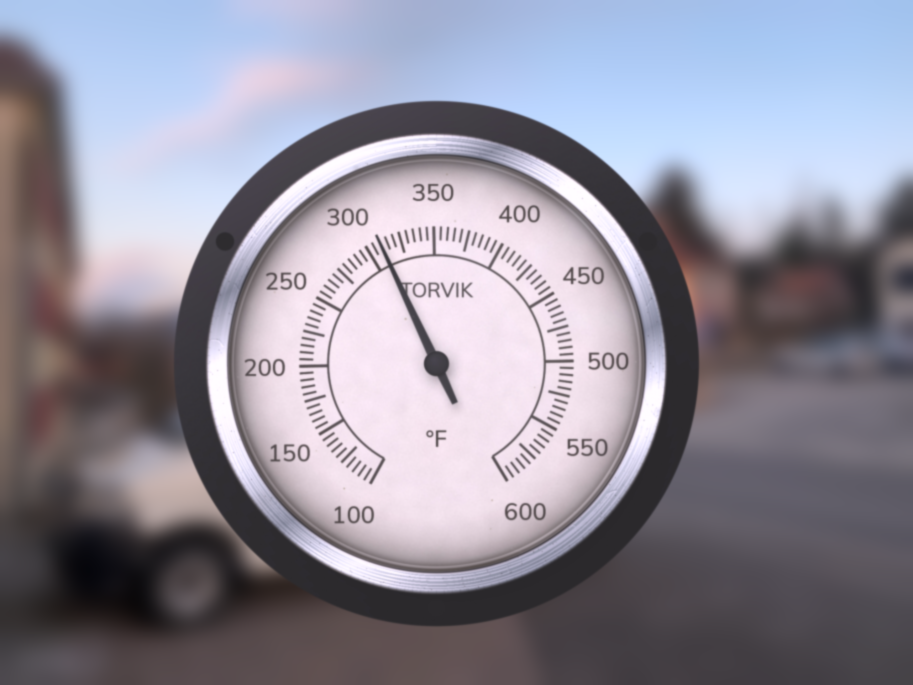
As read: 310
